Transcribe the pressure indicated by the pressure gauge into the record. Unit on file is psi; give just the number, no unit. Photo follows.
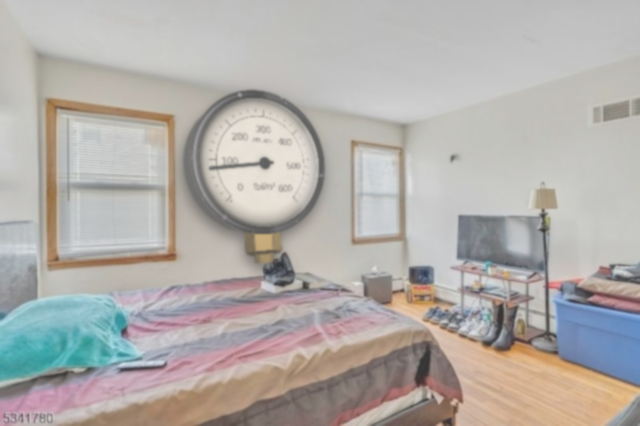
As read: 80
